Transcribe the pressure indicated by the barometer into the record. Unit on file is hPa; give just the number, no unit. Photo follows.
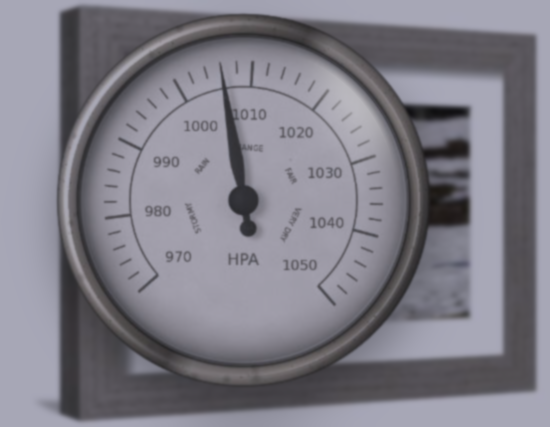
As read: 1006
